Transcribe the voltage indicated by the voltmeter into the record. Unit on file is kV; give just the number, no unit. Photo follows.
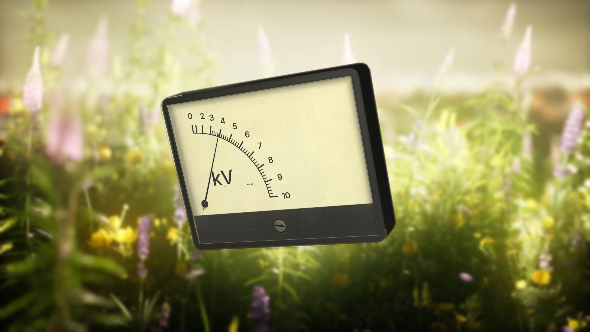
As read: 4
